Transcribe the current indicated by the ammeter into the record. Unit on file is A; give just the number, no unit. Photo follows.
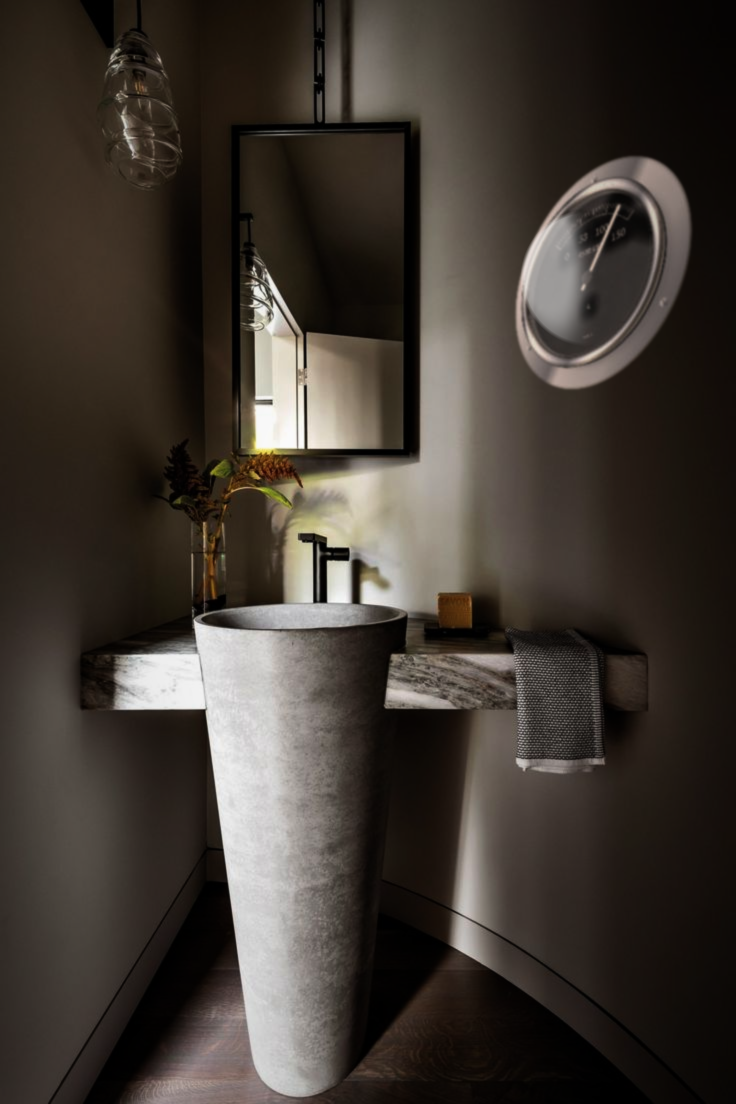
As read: 125
